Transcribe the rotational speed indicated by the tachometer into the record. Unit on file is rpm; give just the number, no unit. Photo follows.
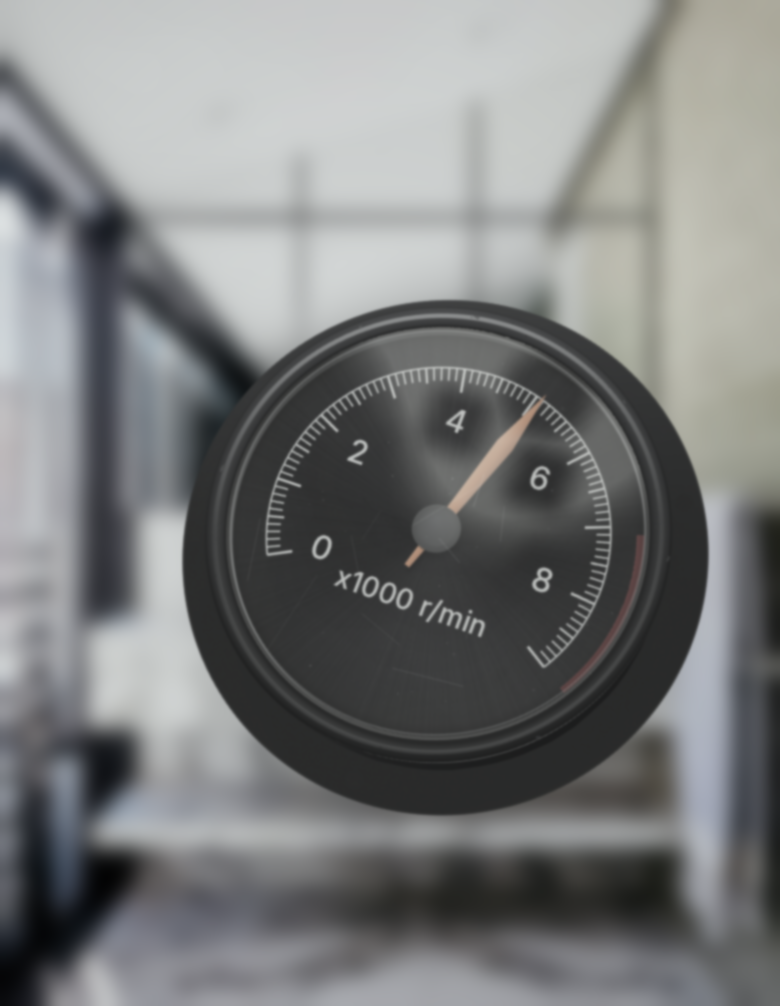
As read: 5100
